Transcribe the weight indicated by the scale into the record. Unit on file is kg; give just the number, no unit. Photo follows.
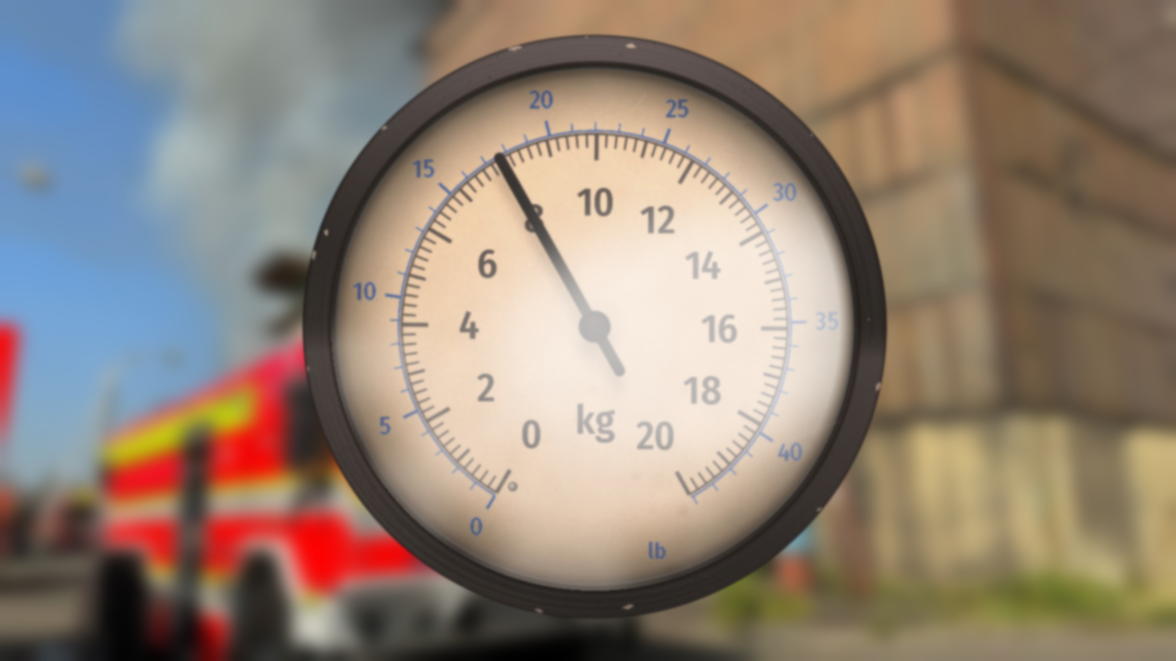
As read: 8
